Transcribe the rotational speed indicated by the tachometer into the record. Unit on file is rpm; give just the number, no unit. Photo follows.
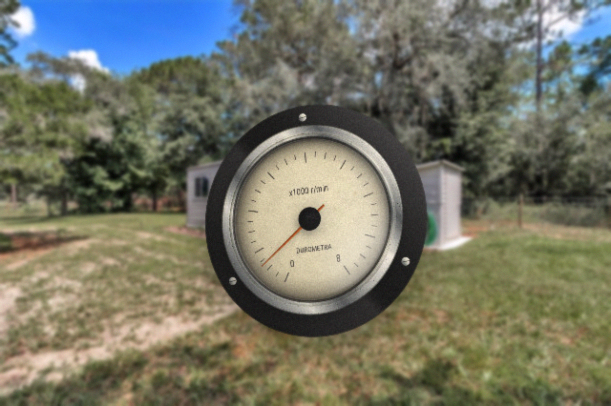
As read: 625
